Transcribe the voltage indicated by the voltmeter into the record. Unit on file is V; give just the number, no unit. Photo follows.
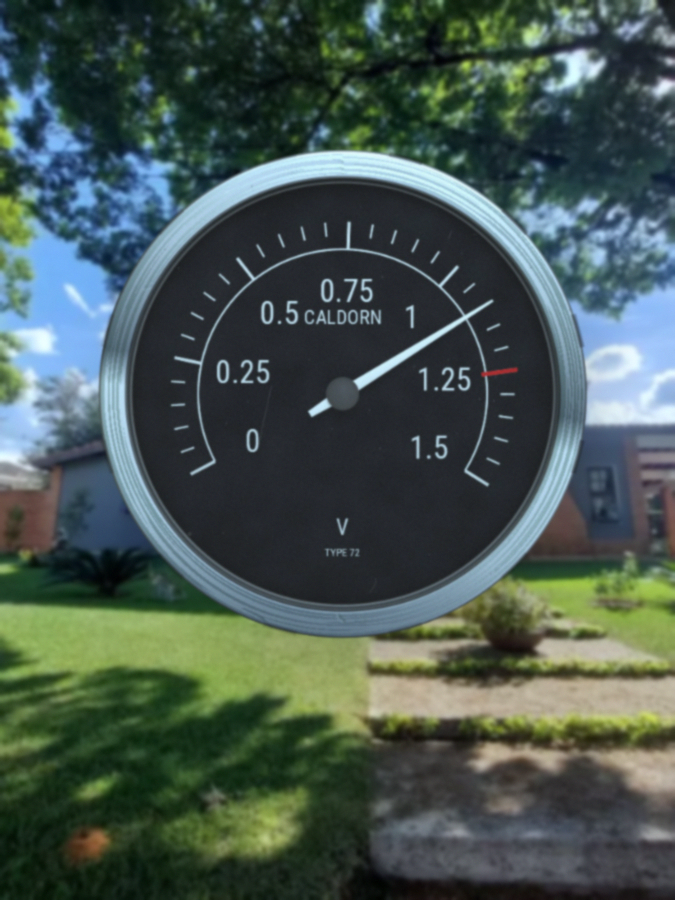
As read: 1.1
